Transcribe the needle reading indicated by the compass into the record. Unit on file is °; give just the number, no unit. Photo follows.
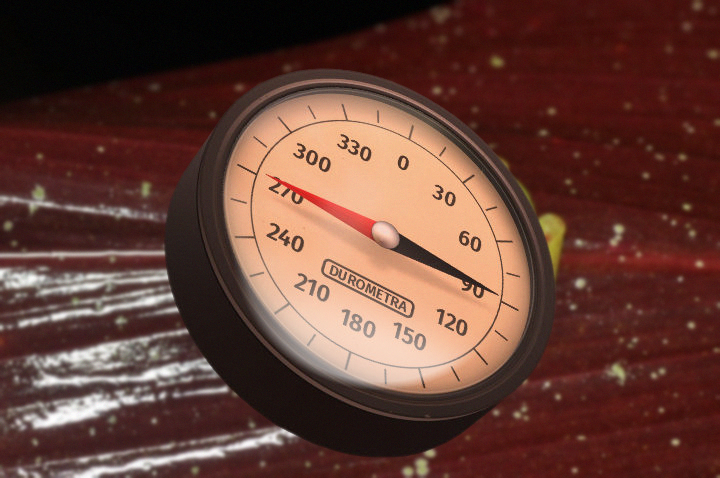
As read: 270
